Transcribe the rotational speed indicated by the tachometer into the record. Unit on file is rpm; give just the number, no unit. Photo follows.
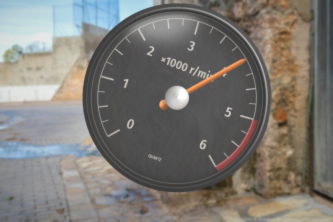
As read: 4000
